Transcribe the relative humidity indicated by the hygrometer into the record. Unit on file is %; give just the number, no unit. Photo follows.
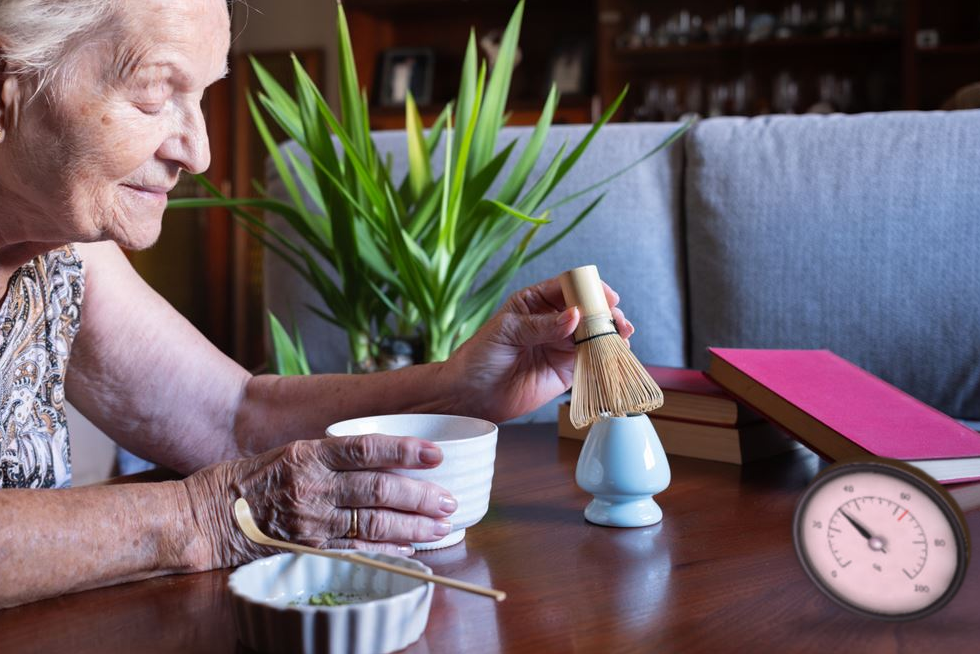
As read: 32
